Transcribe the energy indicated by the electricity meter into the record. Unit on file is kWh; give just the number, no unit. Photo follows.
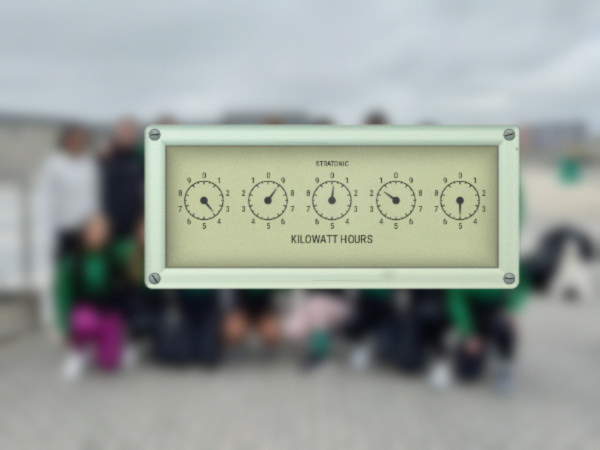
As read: 39015
